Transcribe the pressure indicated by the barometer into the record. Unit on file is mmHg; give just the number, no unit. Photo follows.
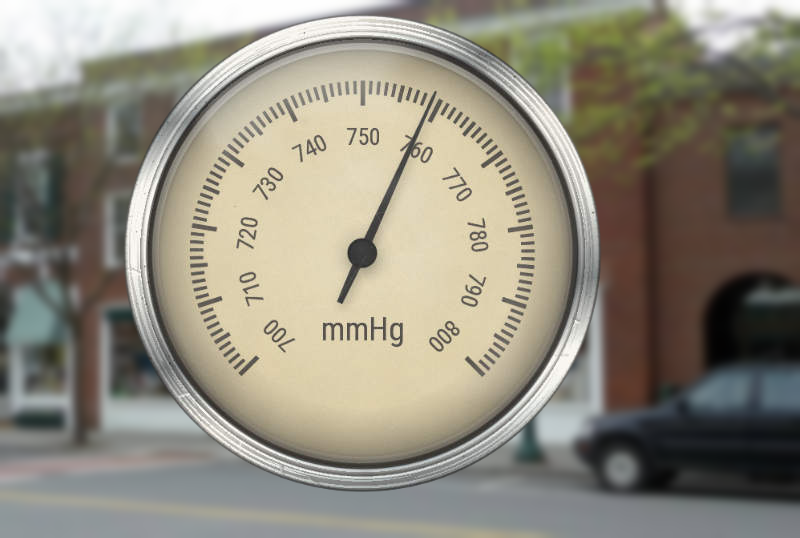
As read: 759
